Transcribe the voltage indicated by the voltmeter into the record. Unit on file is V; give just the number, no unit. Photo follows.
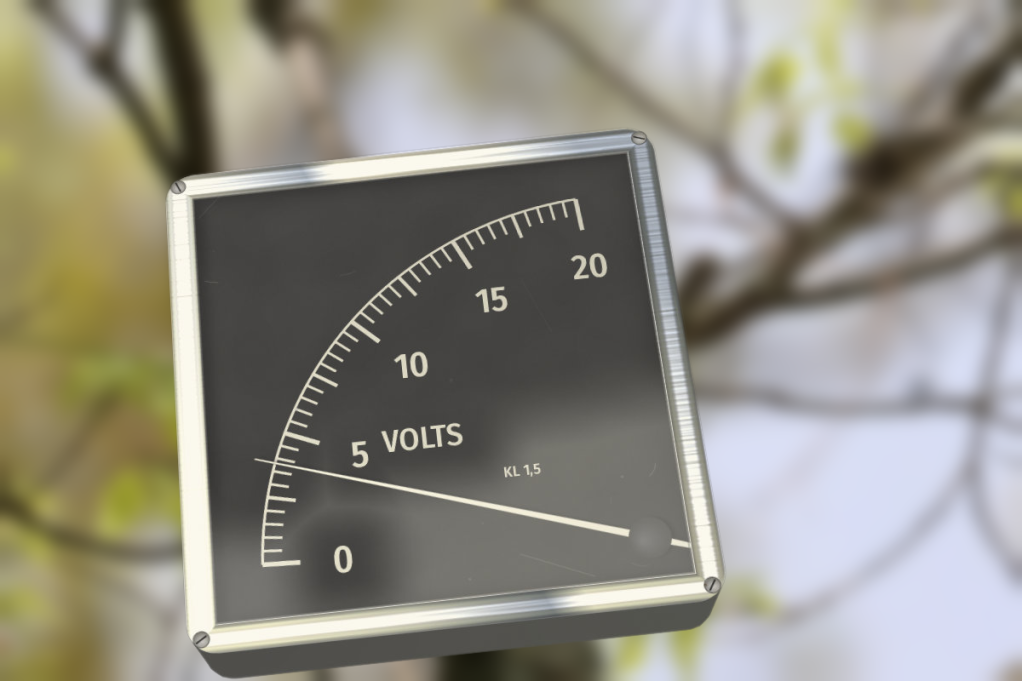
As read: 3.75
